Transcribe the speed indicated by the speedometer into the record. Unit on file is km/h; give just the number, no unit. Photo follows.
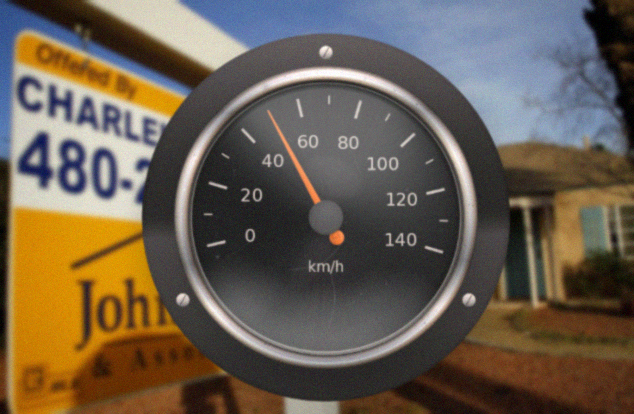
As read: 50
